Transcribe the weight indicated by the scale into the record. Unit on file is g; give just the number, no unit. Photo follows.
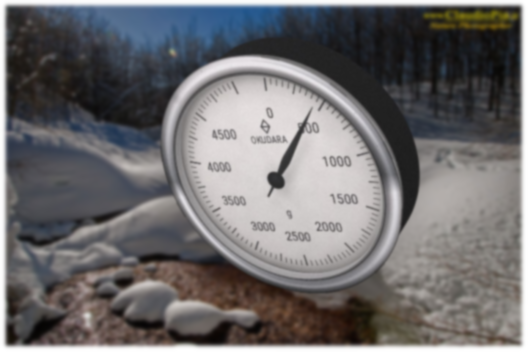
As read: 450
